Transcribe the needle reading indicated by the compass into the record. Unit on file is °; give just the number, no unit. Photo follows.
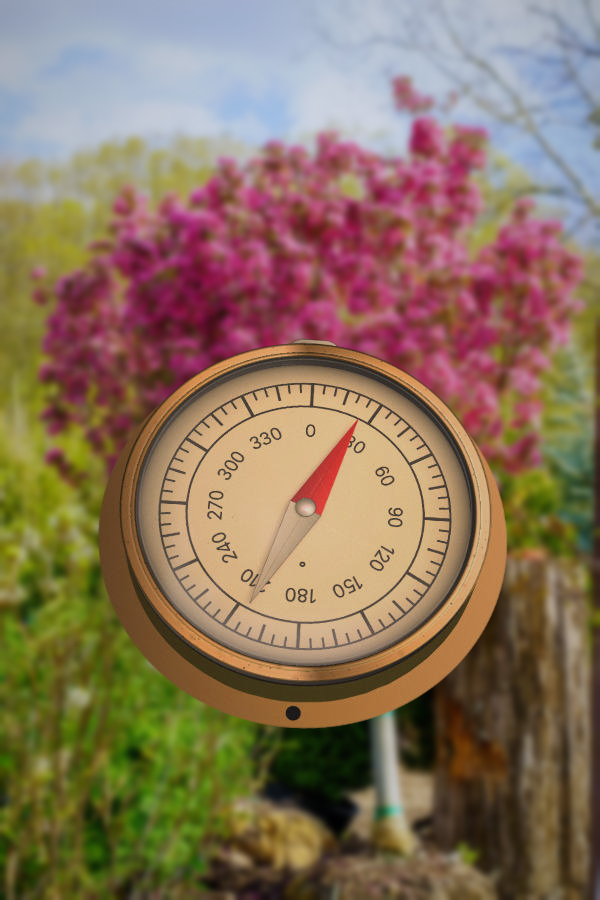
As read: 25
